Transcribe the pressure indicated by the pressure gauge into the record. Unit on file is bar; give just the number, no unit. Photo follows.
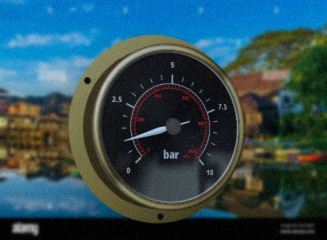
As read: 1
